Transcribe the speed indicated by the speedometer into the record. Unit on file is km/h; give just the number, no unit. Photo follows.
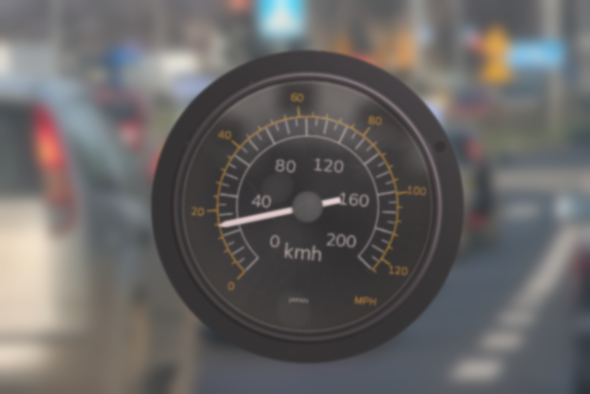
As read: 25
